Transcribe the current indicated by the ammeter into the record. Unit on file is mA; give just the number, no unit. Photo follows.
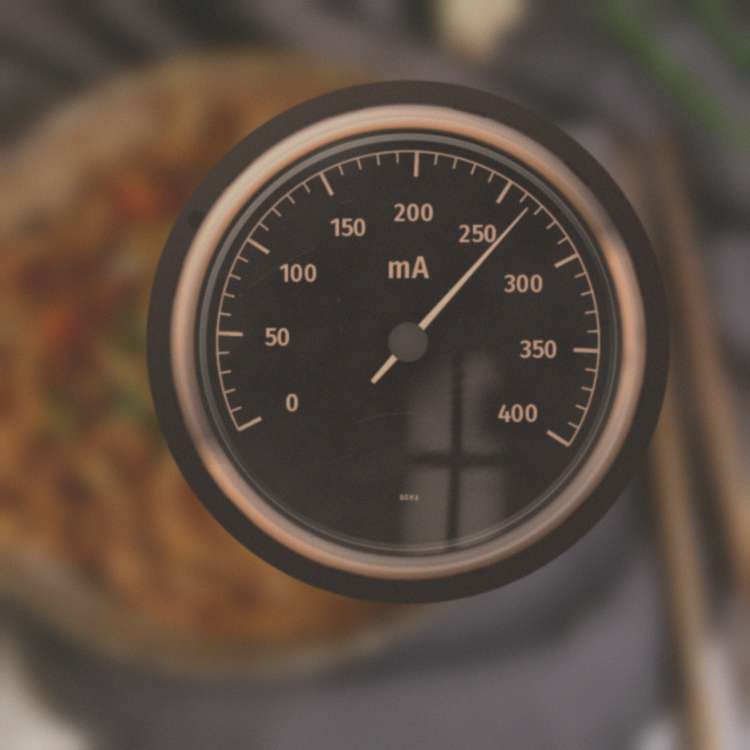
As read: 265
